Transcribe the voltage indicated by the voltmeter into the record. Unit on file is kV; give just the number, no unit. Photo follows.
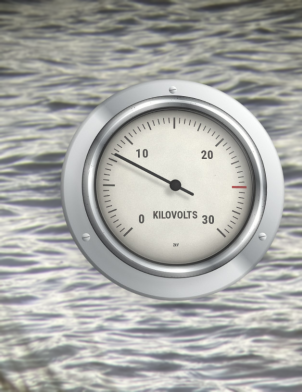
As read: 8
